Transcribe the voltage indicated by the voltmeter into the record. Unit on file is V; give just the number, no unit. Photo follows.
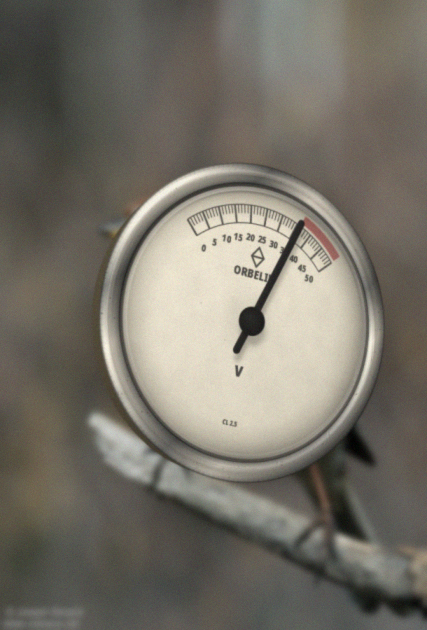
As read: 35
